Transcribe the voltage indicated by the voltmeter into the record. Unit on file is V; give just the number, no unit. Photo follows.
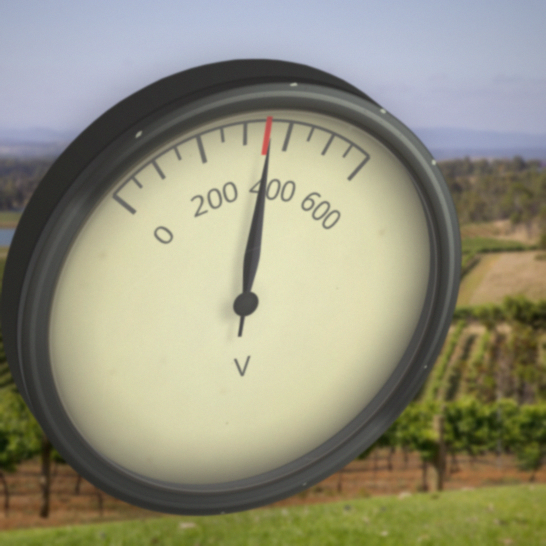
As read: 350
